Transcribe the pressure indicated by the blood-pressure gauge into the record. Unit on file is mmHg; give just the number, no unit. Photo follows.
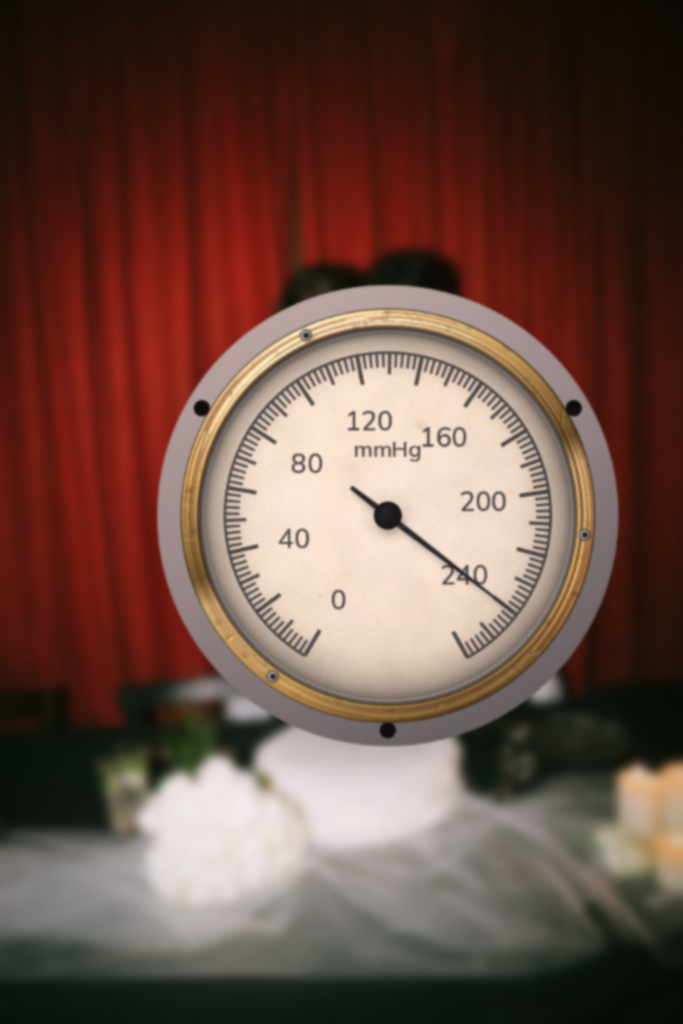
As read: 240
